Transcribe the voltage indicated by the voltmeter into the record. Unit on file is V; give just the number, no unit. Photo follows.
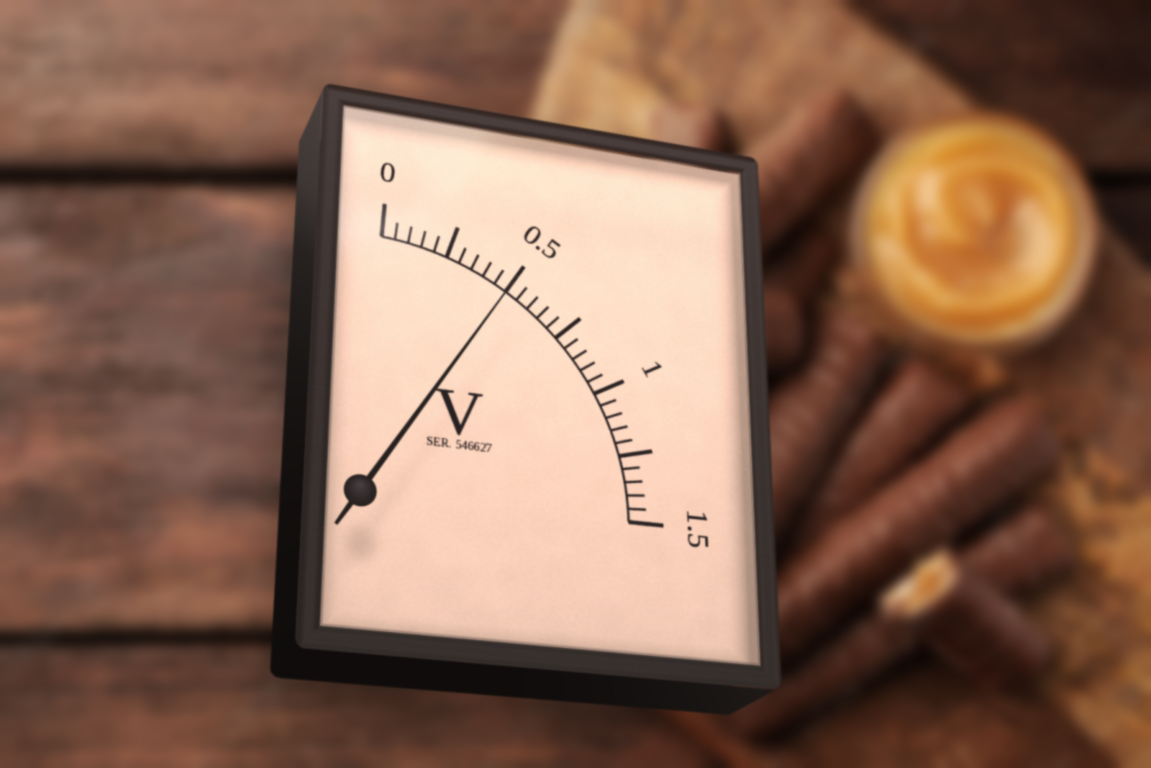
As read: 0.5
